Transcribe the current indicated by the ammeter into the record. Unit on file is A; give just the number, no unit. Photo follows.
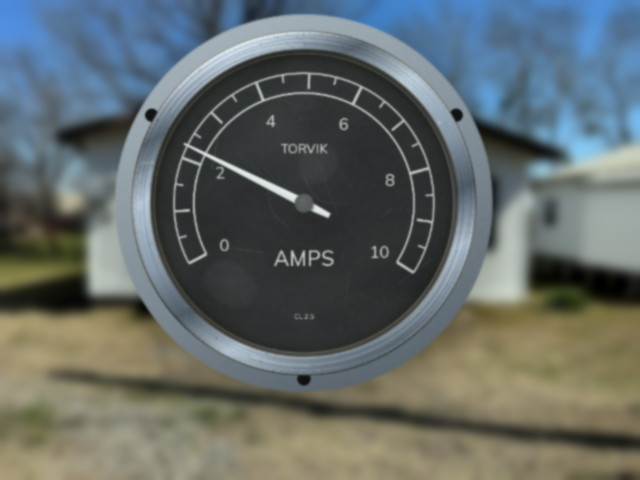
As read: 2.25
